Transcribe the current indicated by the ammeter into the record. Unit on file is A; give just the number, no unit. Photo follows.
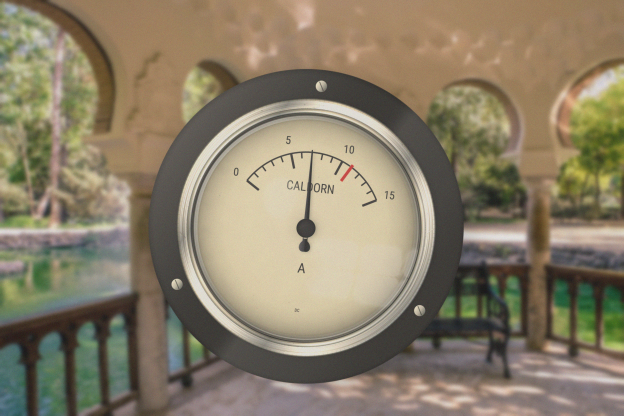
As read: 7
